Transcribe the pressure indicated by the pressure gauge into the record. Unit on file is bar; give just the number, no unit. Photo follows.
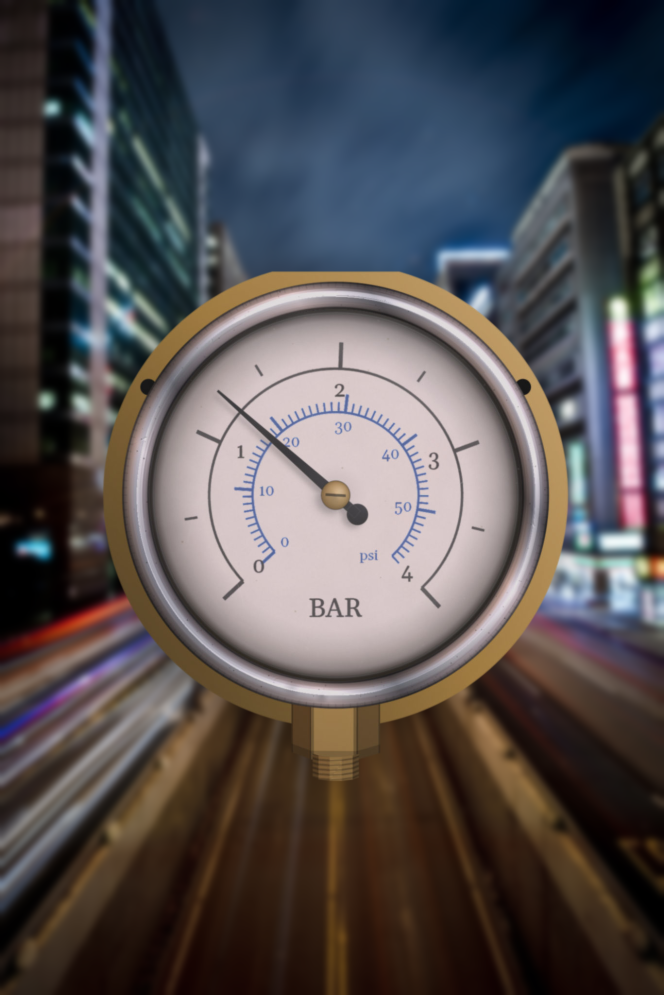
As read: 1.25
